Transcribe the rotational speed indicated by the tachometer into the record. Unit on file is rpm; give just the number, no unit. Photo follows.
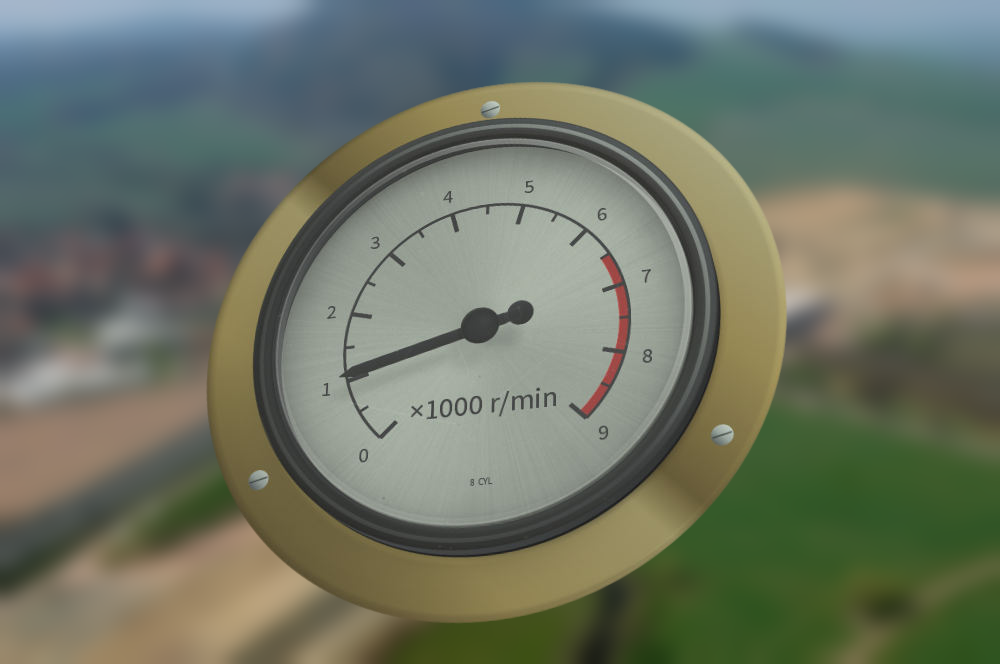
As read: 1000
